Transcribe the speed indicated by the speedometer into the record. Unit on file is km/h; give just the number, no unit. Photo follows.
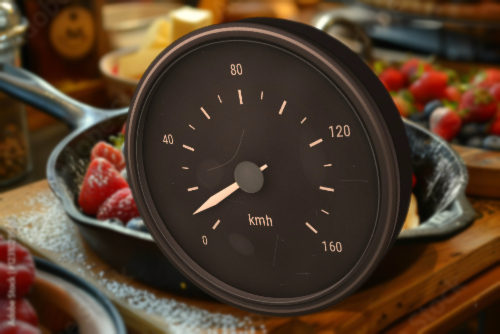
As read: 10
